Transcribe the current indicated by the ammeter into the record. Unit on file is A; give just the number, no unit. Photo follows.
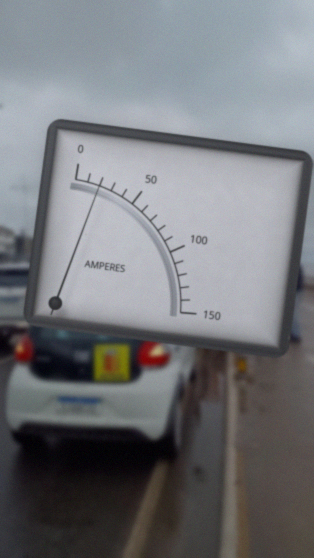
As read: 20
